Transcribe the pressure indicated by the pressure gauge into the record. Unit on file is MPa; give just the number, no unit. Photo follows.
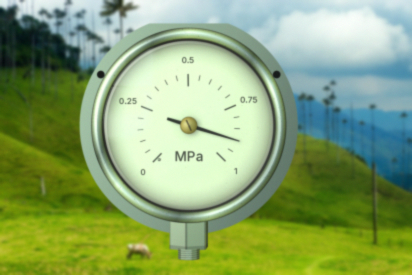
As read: 0.9
